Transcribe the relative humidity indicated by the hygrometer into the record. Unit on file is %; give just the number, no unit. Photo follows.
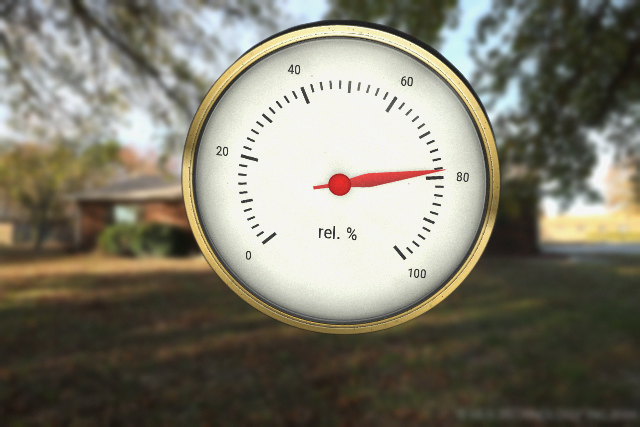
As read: 78
